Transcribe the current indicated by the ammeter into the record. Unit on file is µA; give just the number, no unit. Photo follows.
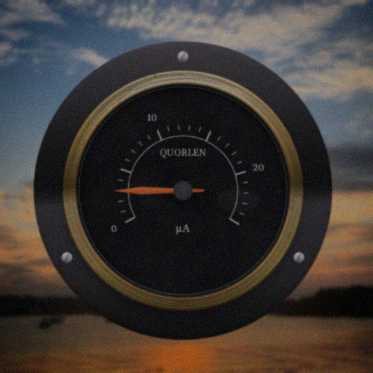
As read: 3
